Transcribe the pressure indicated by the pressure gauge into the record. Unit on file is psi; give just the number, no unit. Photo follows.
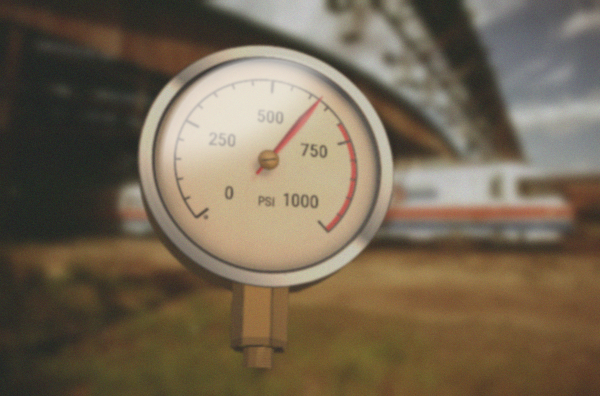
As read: 625
